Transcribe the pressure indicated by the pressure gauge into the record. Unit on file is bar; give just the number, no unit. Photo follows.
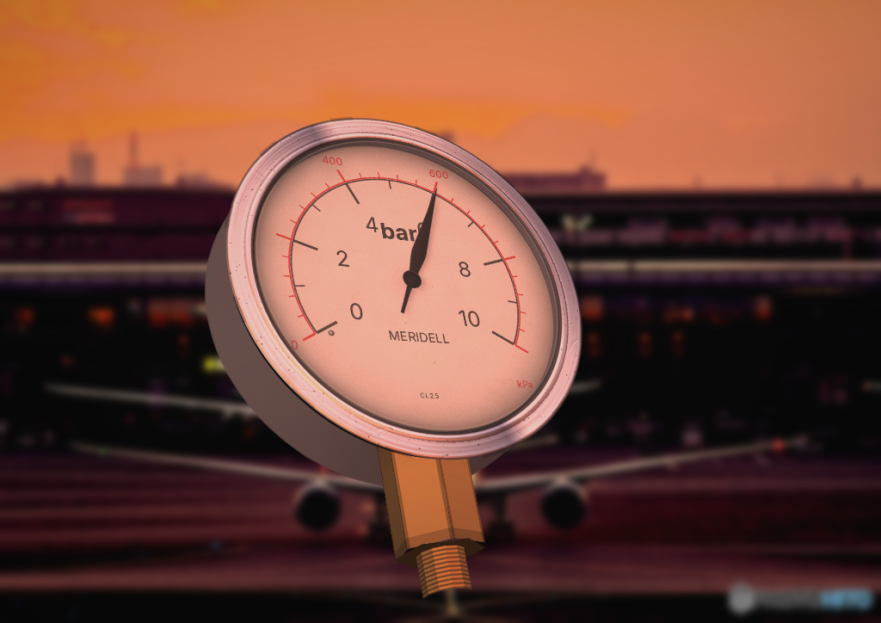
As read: 6
